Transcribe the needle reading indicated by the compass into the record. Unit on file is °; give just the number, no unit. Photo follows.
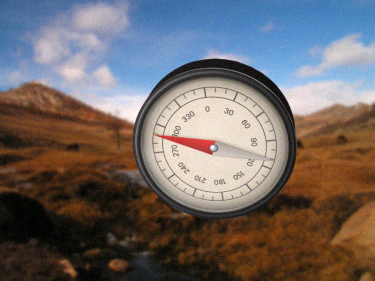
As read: 290
